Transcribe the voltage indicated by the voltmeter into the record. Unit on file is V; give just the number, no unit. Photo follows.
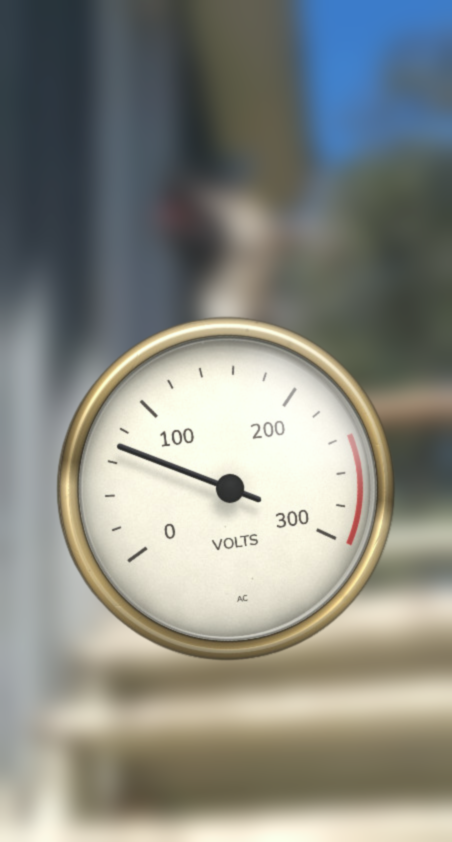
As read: 70
